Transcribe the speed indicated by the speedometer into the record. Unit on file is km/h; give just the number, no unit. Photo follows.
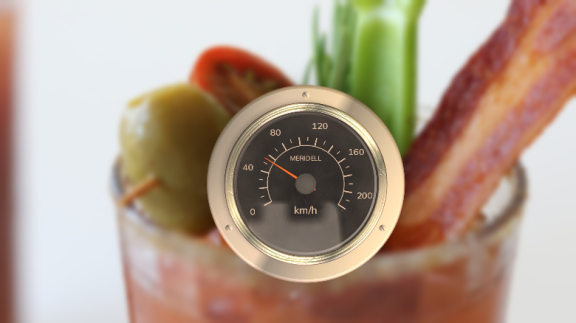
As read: 55
